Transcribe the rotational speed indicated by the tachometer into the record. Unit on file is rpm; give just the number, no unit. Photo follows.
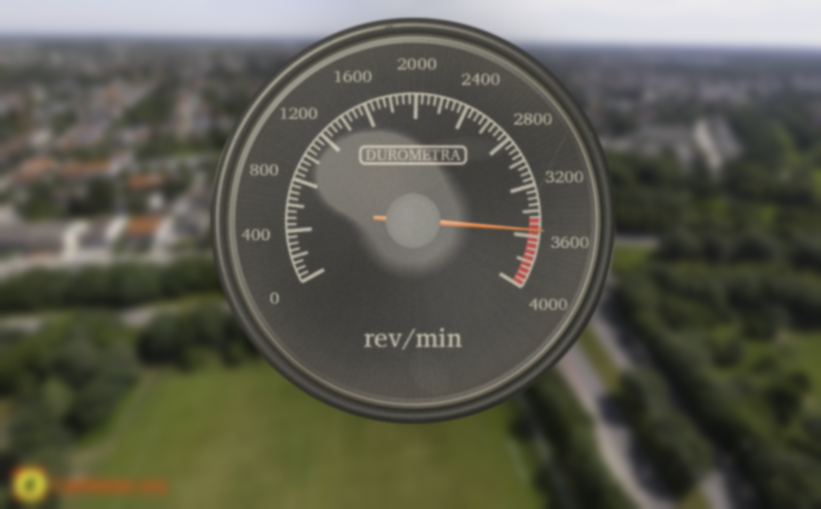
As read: 3550
